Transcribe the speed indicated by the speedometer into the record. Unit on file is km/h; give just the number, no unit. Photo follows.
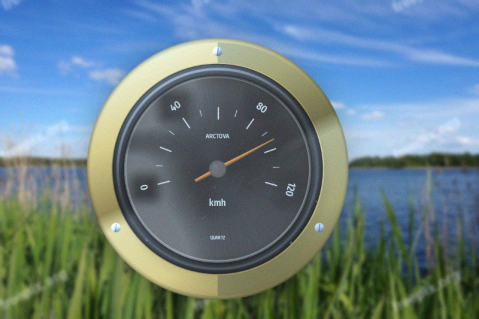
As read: 95
